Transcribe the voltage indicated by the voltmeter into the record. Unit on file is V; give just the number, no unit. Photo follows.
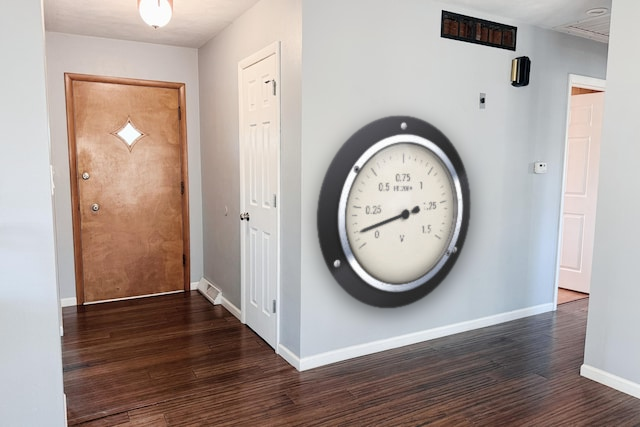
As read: 0.1
